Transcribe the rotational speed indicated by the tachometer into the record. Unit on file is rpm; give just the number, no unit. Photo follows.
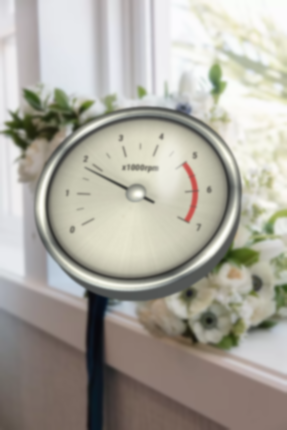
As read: 1750
